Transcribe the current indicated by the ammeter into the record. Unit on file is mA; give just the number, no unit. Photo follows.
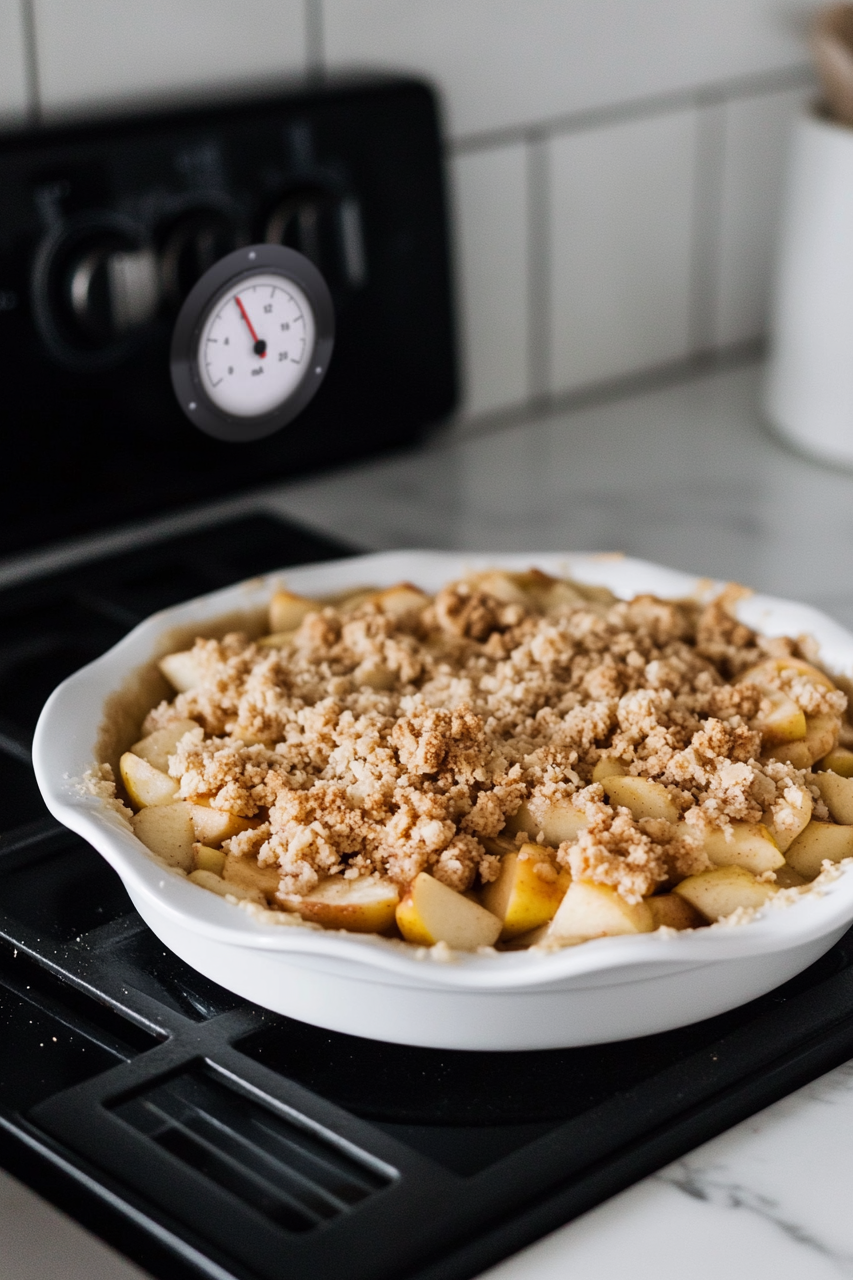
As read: 8
